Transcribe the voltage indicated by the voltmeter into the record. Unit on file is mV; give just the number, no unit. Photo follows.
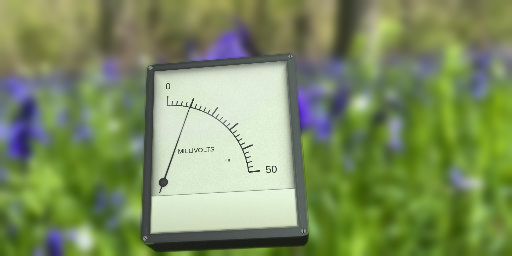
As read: 10
